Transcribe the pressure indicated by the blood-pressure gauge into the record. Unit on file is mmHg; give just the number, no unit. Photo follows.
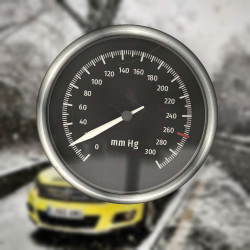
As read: 20
